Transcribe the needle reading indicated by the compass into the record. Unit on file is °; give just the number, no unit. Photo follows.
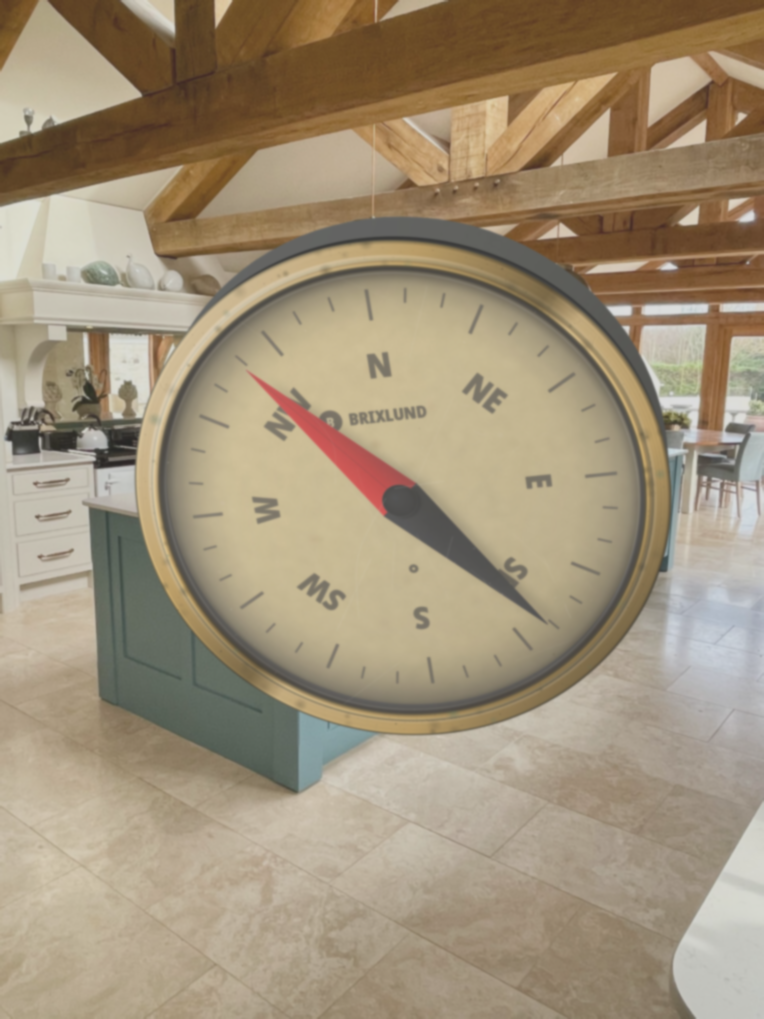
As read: 320
